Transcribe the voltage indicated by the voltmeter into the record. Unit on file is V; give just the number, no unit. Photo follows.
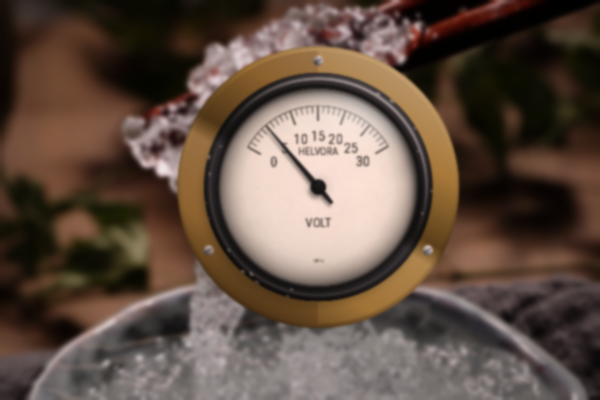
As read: 5
